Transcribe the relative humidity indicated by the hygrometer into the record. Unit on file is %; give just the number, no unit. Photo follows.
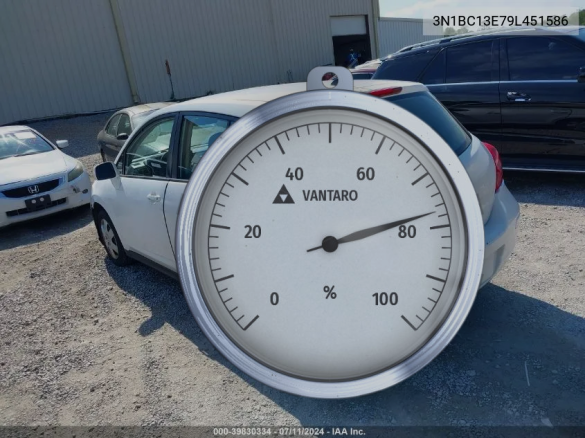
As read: 77
